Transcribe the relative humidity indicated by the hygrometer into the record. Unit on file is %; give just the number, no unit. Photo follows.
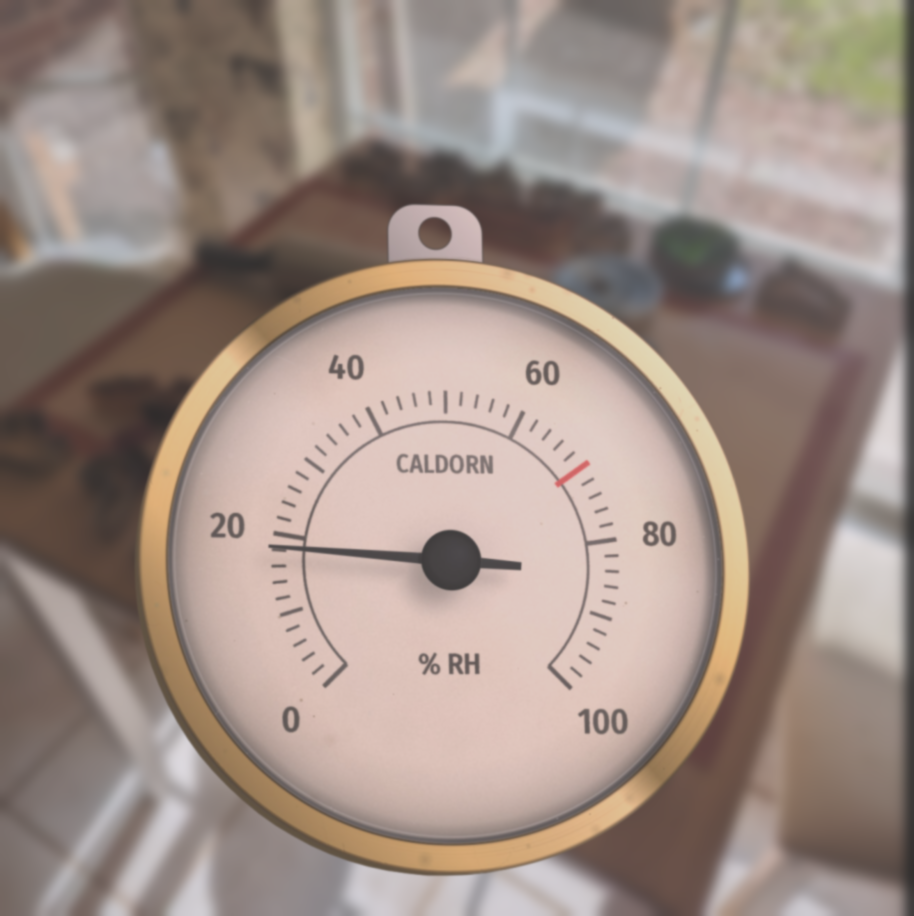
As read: 18
